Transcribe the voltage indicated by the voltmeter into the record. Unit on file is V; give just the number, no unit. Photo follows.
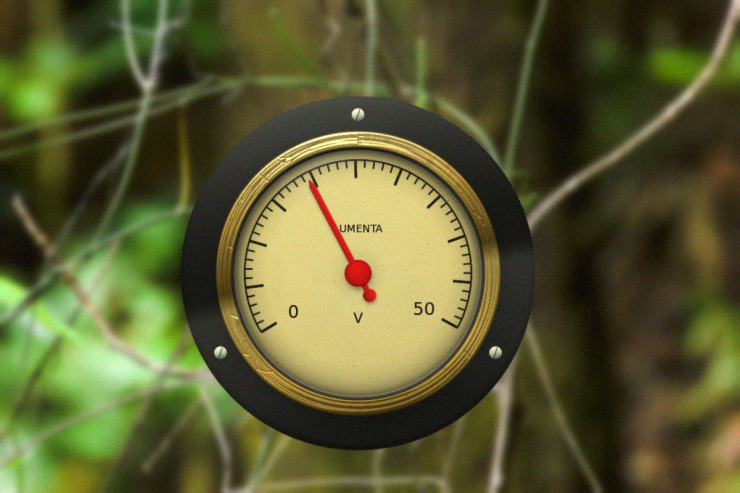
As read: 19.5
